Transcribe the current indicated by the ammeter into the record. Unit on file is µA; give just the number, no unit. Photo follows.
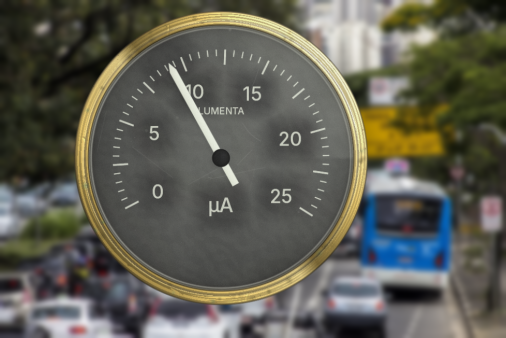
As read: 9.25
